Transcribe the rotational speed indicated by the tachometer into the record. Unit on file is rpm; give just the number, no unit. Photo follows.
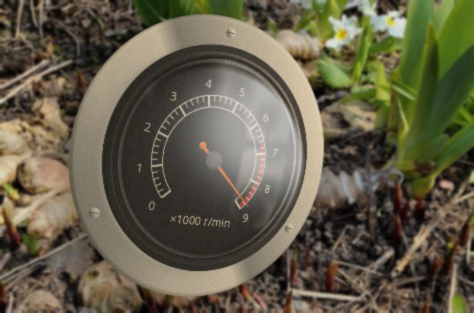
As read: 8800
